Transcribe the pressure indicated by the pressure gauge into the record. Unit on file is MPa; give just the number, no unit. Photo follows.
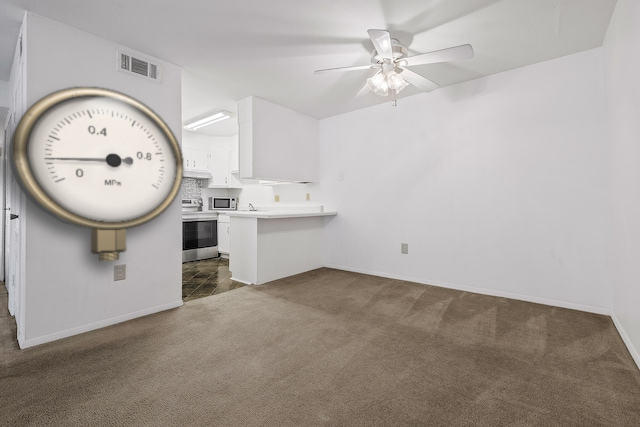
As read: 0.1
